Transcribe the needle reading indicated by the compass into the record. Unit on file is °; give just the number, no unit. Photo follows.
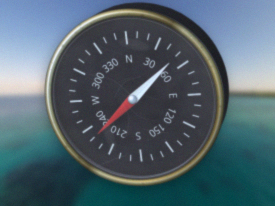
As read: 230
